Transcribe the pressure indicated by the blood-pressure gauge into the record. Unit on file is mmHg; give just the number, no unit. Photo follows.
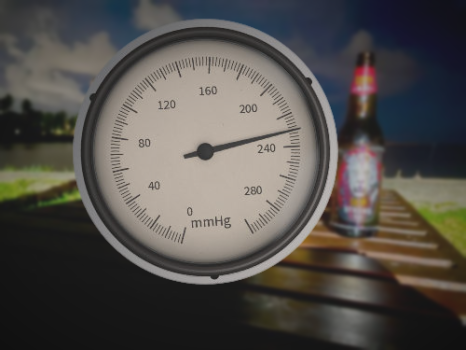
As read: 230
